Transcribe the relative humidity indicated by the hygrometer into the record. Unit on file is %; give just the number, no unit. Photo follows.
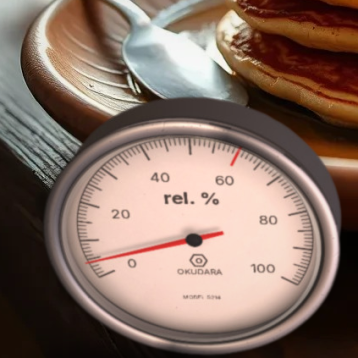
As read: 5
